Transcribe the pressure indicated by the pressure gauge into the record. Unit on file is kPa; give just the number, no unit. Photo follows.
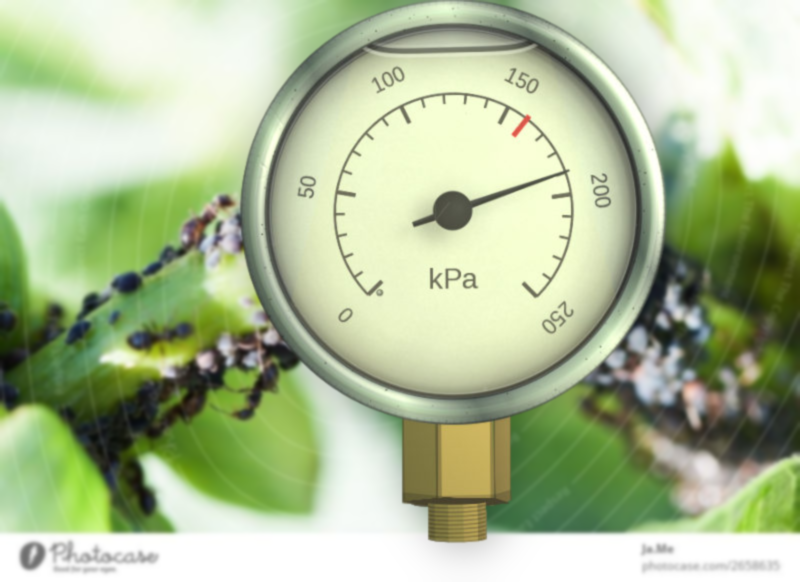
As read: 190
